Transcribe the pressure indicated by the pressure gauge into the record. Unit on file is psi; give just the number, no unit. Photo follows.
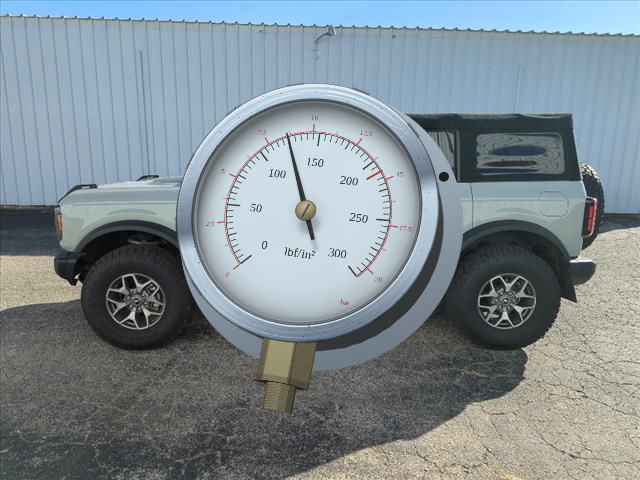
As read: 125
